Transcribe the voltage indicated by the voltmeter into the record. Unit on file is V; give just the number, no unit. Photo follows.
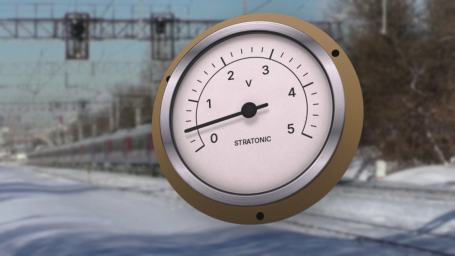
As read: 0.4
